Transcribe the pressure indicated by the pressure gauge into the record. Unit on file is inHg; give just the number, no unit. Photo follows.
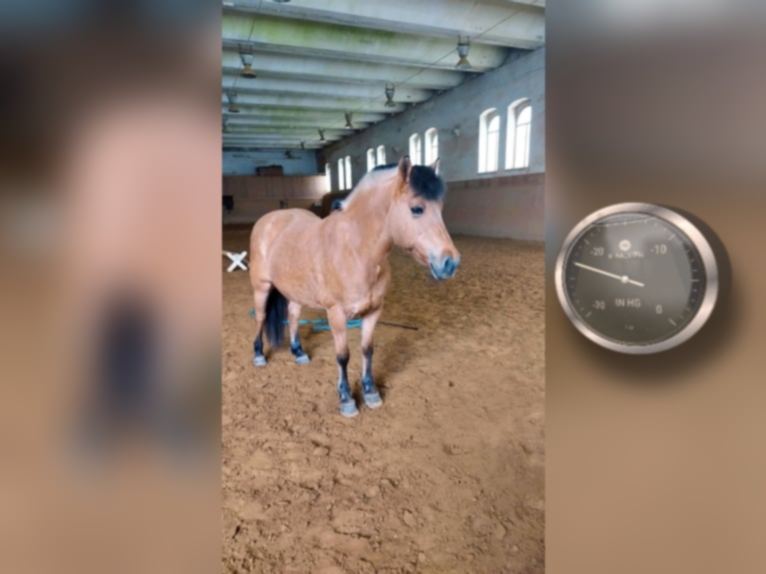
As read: -23
